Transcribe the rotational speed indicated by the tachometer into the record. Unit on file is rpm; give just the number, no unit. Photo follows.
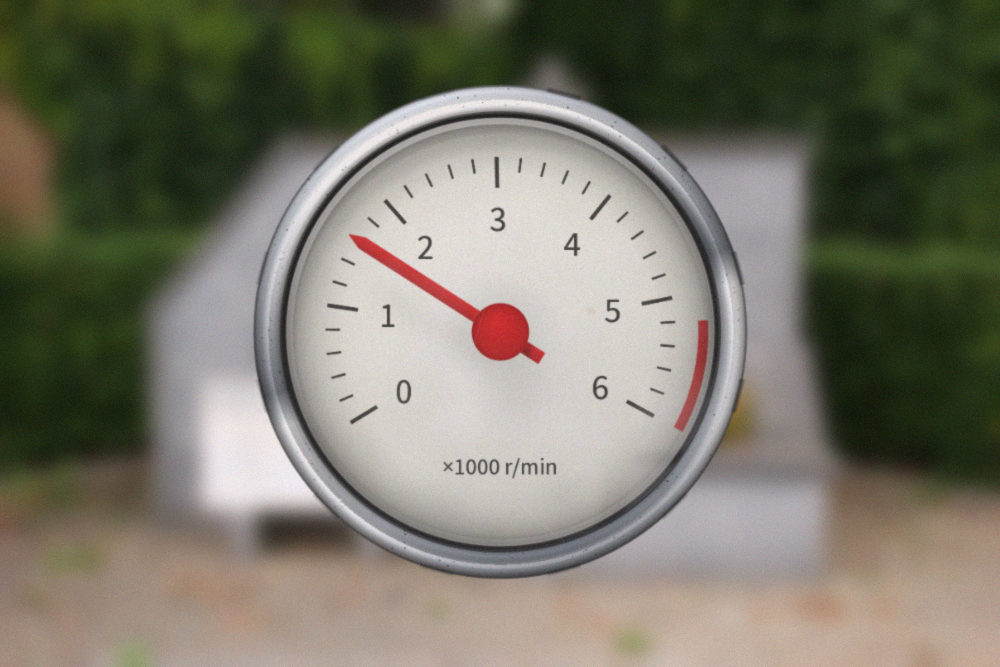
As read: 1600
